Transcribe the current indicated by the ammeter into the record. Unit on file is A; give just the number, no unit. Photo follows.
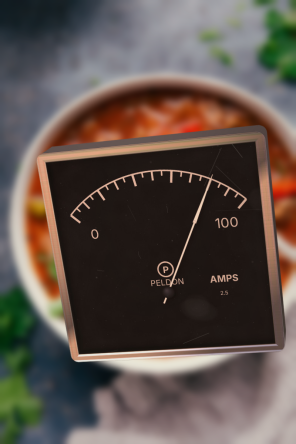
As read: 80
